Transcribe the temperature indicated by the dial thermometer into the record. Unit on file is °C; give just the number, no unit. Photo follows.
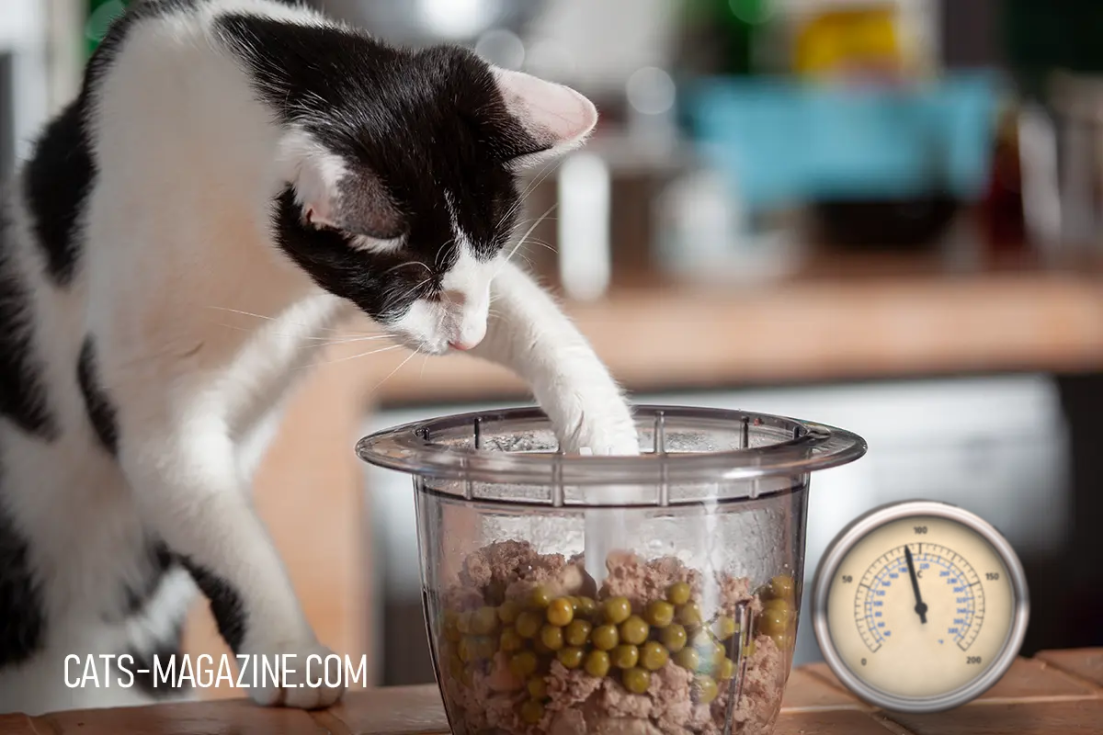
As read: 90
